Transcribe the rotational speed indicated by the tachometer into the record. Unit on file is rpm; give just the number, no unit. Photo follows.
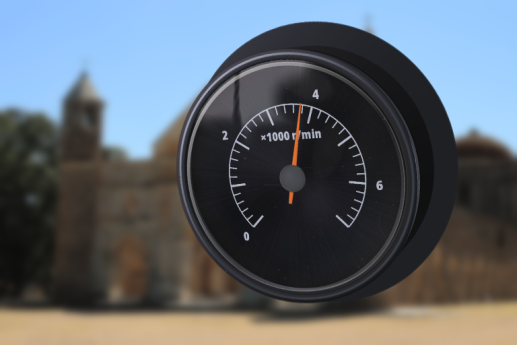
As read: 3800
